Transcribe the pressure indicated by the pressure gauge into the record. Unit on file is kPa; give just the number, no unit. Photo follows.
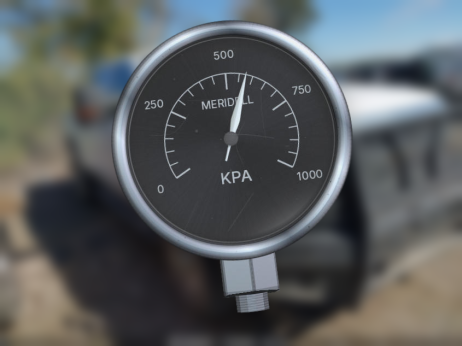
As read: 575
